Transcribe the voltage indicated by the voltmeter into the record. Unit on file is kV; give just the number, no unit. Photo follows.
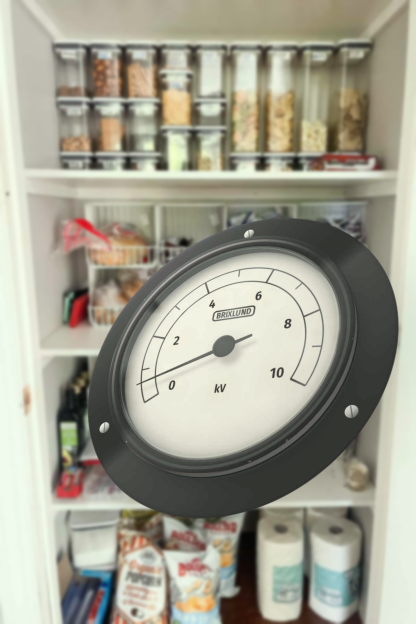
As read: 0.5
